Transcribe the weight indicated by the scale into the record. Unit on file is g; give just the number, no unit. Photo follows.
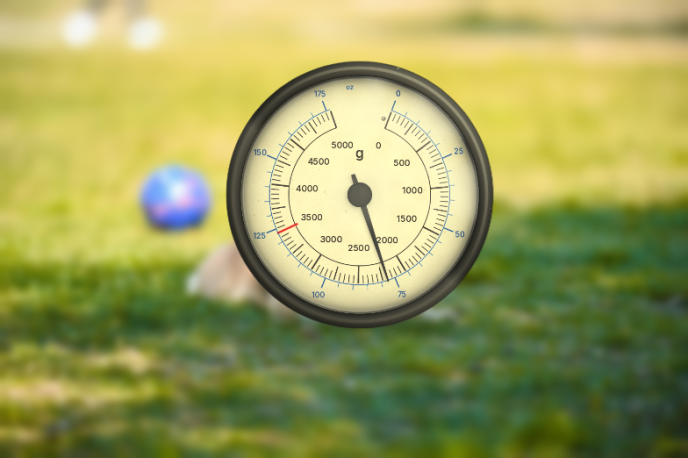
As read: 2200
